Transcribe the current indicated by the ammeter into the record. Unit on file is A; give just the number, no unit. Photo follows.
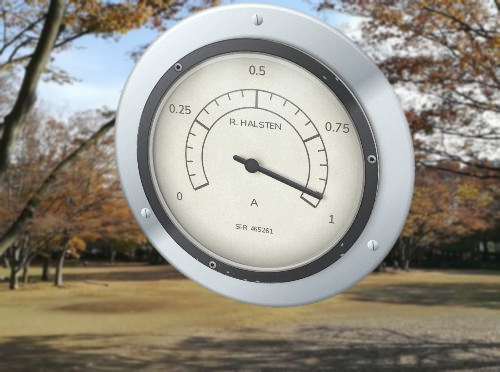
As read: 0.95
